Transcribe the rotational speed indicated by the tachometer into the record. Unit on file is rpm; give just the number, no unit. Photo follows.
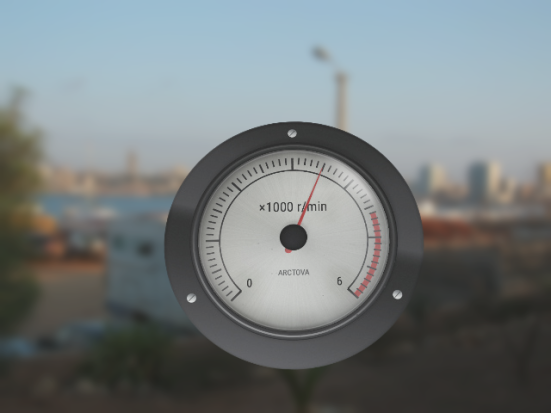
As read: 3500
